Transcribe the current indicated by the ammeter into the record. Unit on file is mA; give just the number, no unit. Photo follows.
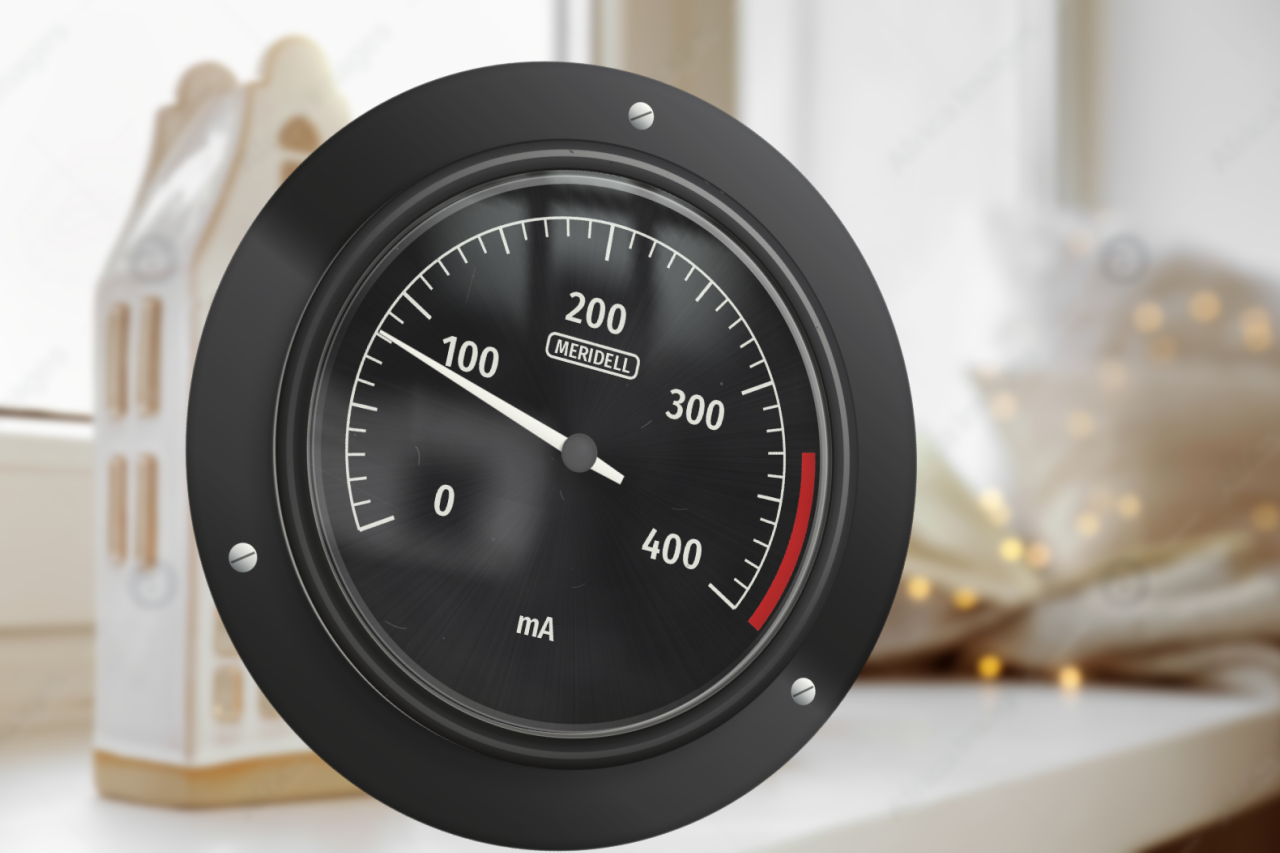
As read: 80
